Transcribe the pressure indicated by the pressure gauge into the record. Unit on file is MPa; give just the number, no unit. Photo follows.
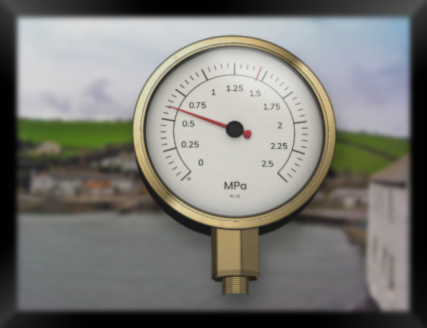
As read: 0.6
